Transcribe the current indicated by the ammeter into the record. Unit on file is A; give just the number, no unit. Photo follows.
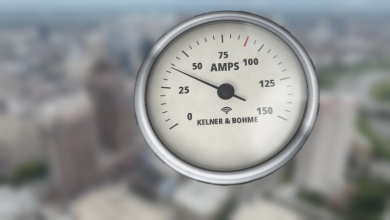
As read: 37.5
